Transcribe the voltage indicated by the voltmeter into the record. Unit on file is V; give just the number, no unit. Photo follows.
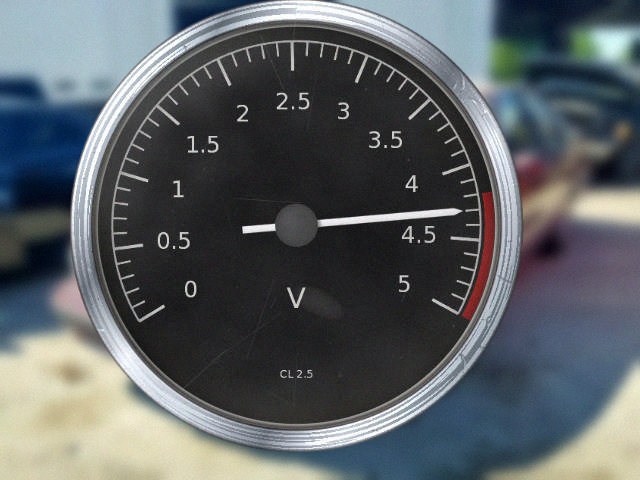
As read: 4.3
